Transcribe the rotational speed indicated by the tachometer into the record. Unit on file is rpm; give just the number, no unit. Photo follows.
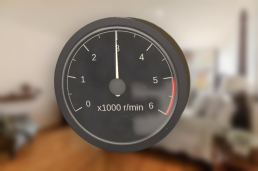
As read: 3000
